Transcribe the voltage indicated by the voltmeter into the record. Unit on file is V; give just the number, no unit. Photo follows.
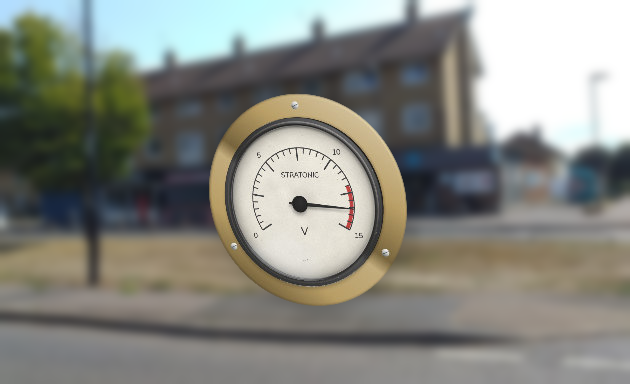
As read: 13.5
